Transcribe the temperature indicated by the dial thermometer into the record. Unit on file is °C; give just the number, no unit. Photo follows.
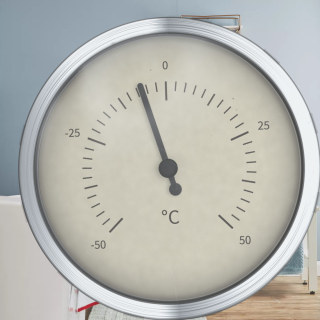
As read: -6.25
